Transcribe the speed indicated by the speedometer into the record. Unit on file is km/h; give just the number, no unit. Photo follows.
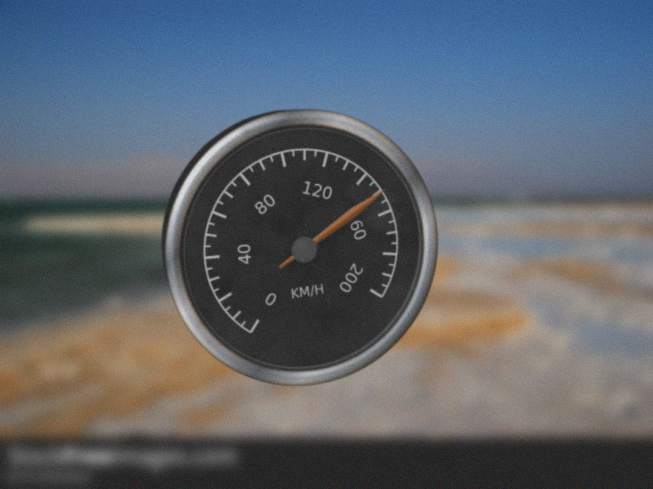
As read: 150
